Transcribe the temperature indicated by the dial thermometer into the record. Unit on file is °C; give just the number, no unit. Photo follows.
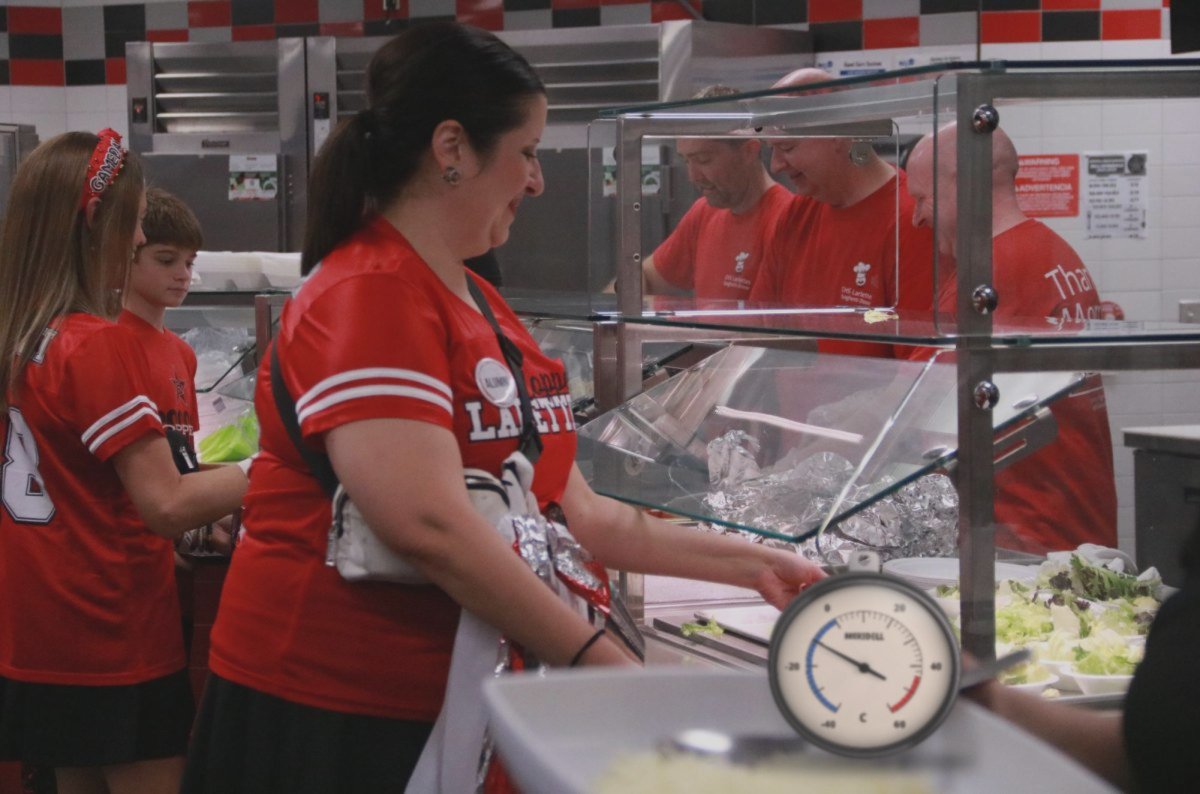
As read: -10
